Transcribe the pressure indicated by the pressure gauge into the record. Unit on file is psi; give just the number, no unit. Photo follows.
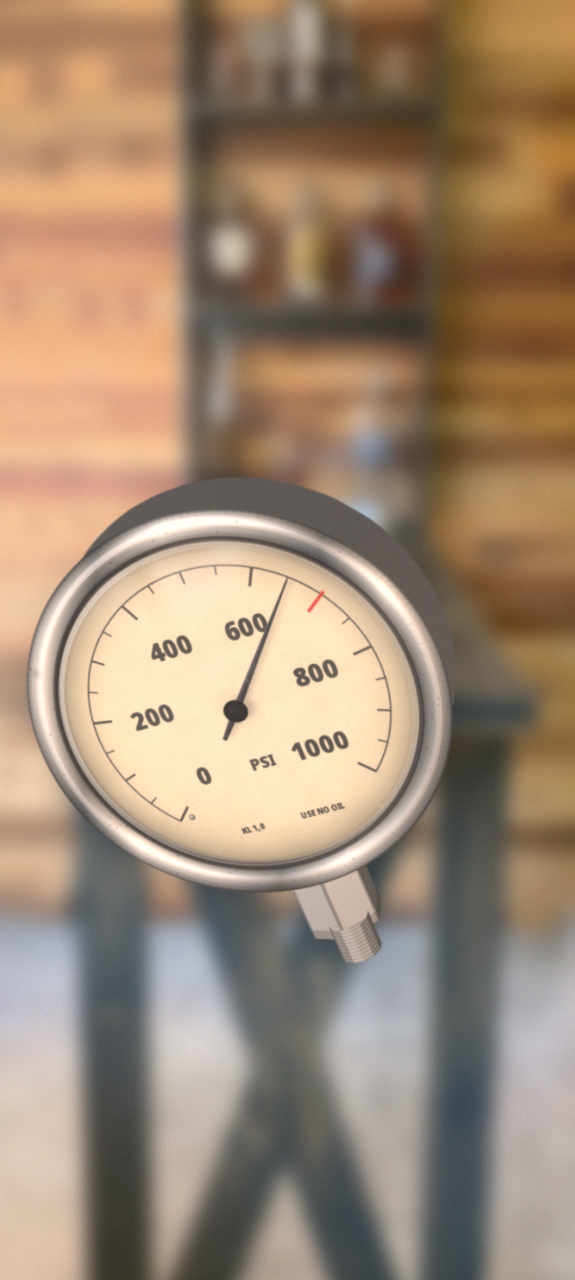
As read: 650
